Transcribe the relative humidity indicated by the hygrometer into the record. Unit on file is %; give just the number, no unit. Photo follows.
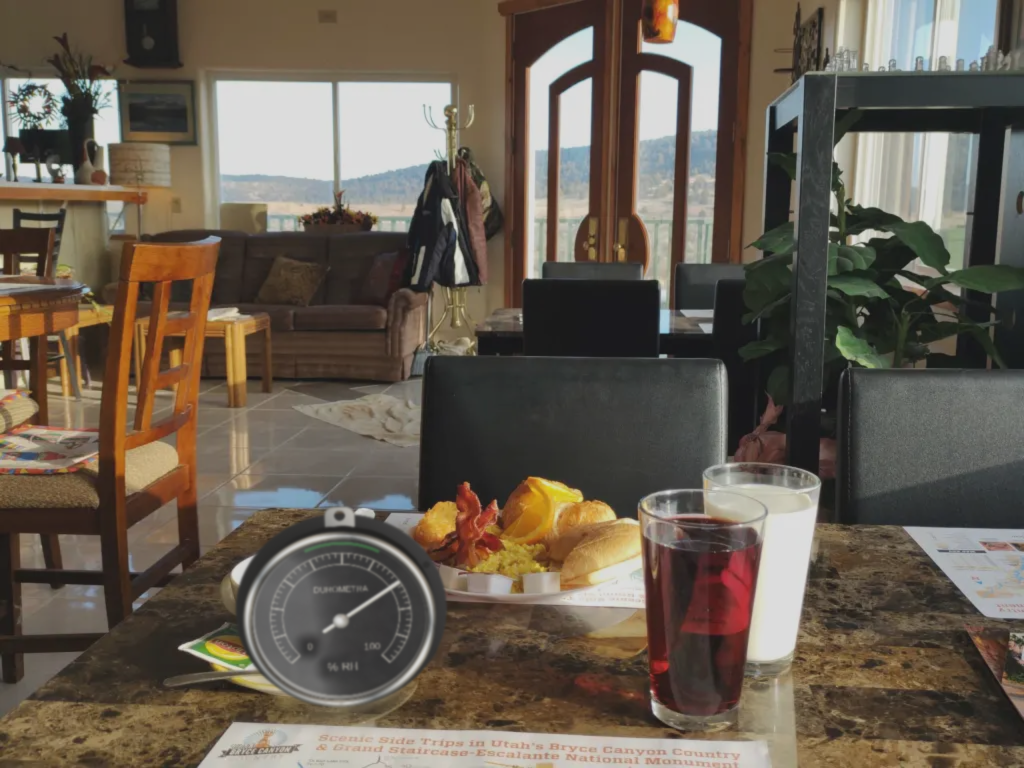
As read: 70
